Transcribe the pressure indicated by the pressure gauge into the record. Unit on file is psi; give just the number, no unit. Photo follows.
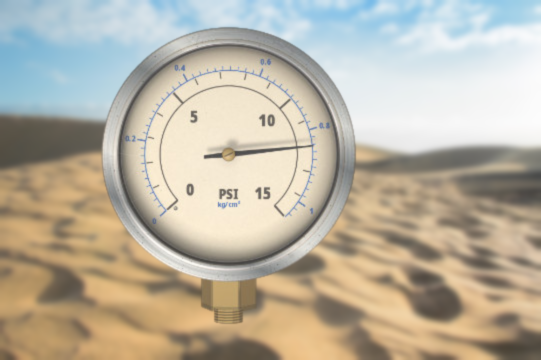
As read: 12
